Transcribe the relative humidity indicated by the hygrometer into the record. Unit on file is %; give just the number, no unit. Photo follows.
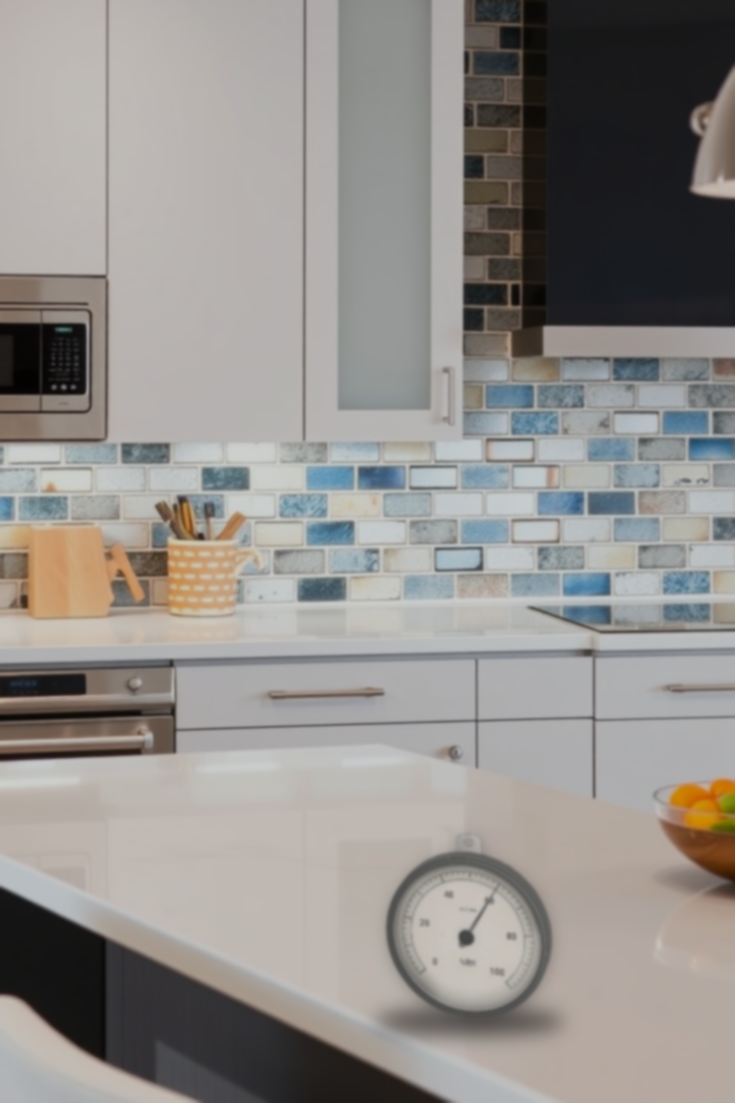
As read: 60
